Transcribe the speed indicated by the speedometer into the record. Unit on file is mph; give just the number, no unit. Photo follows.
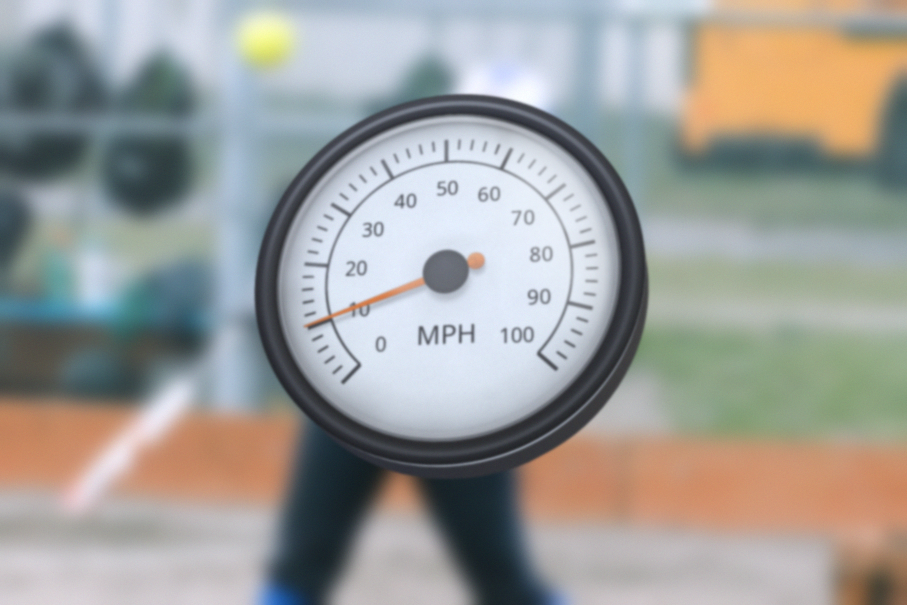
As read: 10
